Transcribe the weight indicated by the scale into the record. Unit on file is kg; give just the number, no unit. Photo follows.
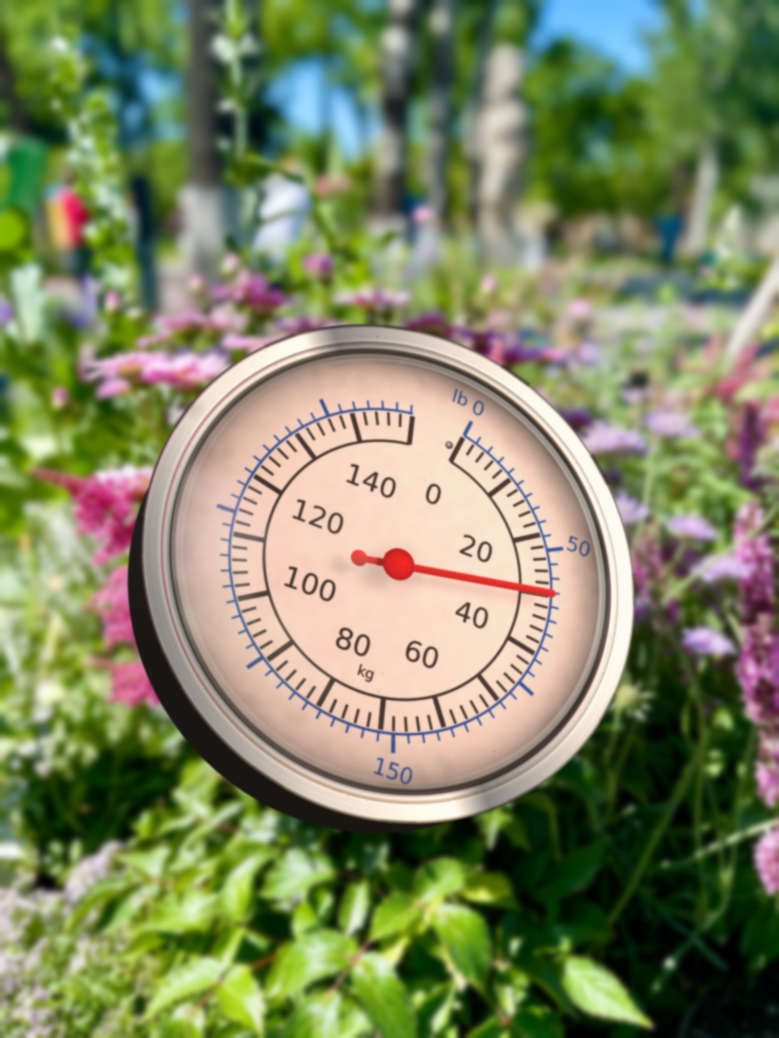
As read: 30
